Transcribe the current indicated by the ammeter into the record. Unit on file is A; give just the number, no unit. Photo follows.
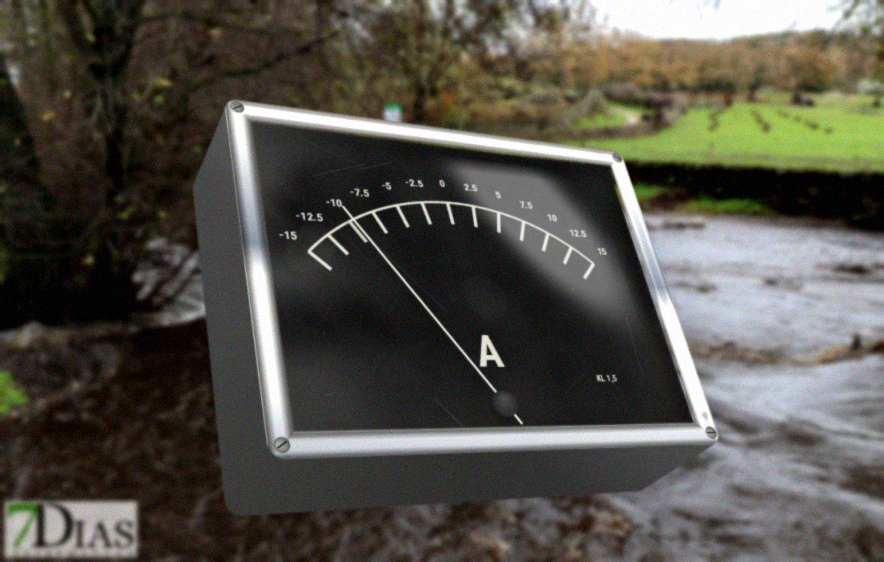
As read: -10
